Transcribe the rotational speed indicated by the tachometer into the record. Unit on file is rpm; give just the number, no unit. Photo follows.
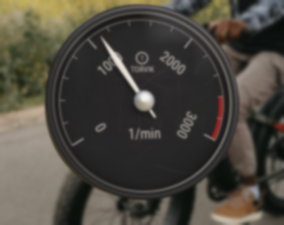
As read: 1100
